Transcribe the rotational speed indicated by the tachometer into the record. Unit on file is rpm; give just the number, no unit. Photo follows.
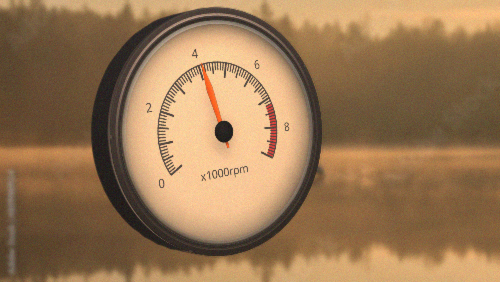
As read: 4000
